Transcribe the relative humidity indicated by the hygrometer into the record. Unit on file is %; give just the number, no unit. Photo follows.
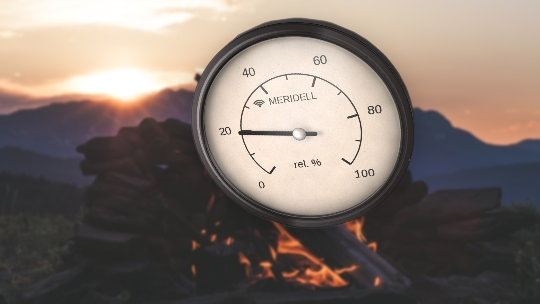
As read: 20
